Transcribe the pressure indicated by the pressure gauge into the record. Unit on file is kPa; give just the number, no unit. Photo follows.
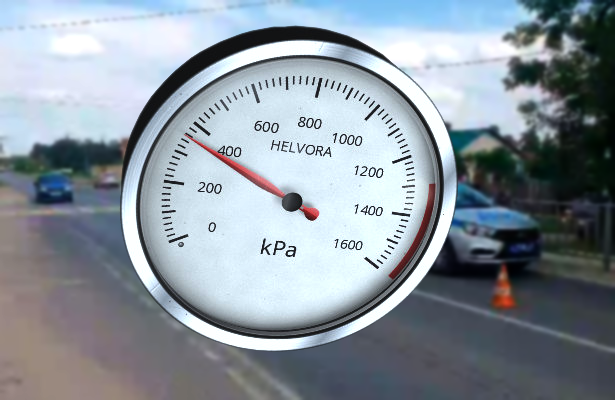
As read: 360
